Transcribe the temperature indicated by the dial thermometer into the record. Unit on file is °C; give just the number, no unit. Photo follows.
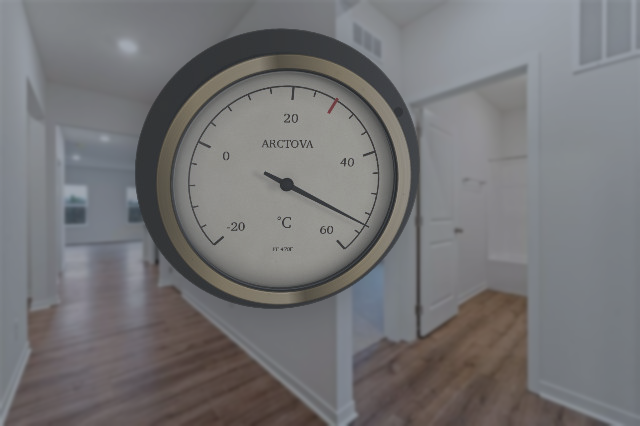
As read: 54
